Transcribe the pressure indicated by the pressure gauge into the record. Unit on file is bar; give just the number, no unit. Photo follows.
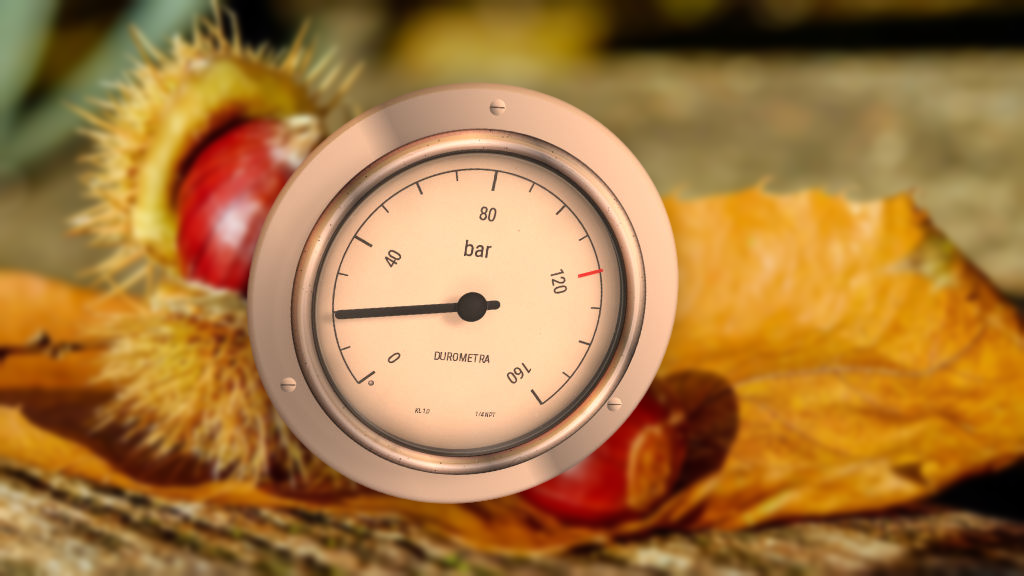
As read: 20
